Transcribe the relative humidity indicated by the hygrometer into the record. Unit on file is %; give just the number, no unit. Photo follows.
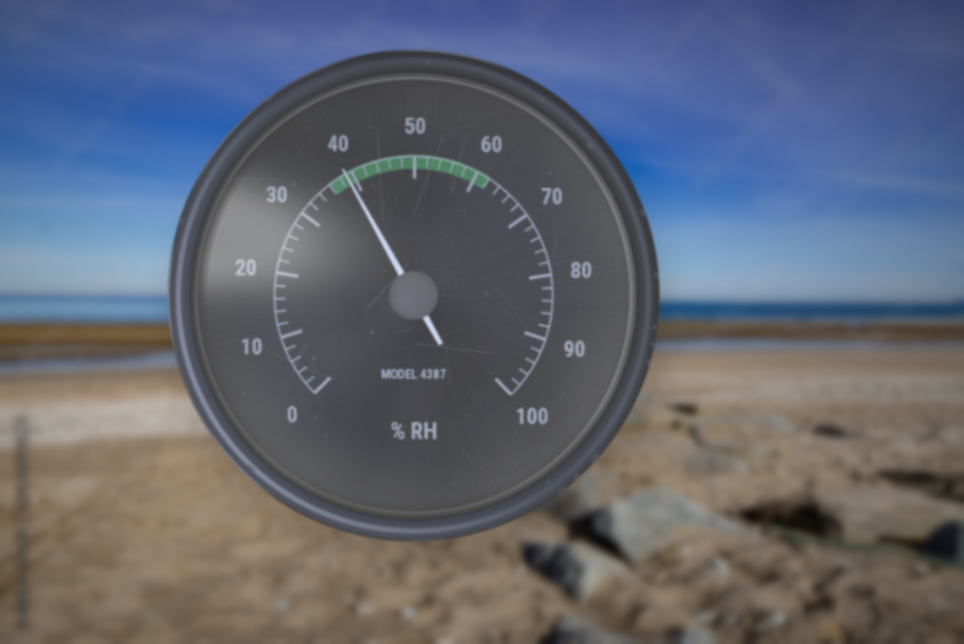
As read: 39
